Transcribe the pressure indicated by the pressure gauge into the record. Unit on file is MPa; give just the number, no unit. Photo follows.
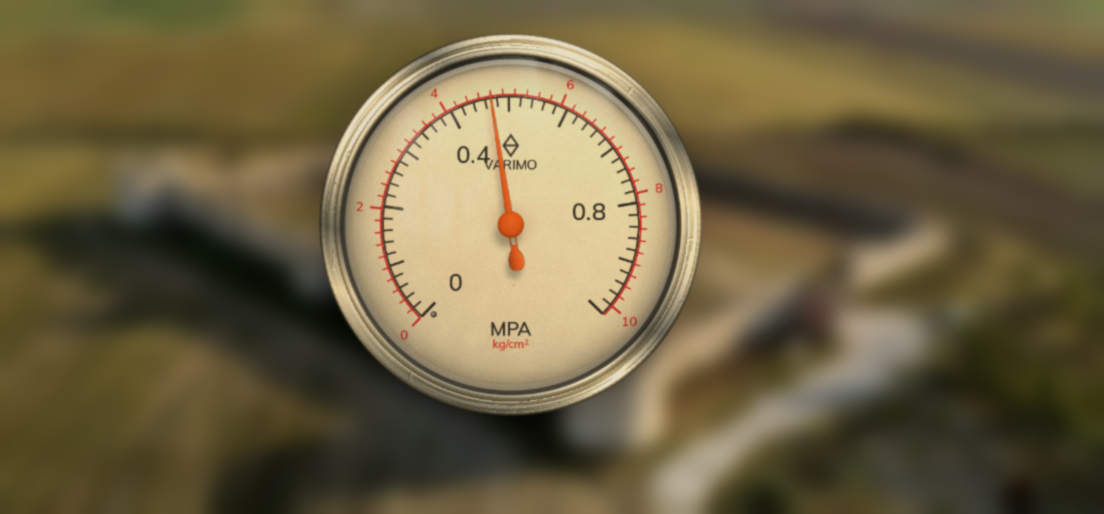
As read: 0.47
